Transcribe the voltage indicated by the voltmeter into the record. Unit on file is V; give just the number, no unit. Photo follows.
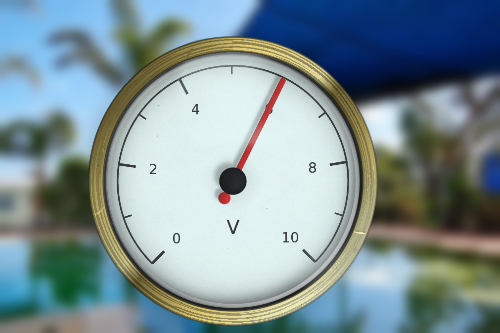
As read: 6
